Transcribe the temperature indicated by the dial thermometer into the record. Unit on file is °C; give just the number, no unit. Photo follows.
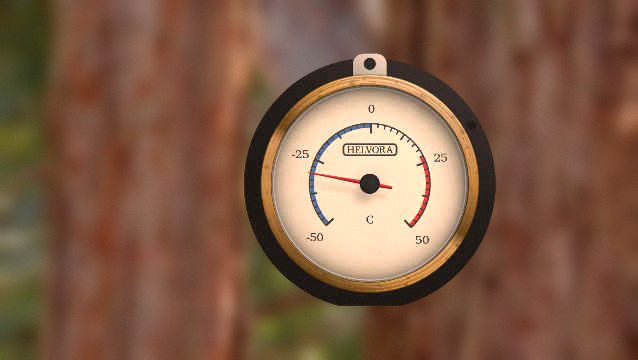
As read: -30
